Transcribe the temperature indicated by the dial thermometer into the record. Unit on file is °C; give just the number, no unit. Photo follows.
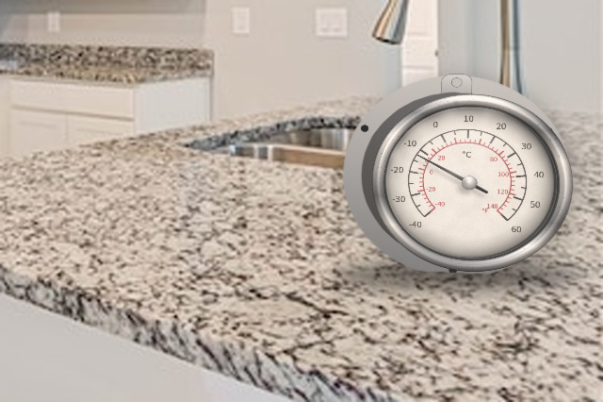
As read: -12.5
